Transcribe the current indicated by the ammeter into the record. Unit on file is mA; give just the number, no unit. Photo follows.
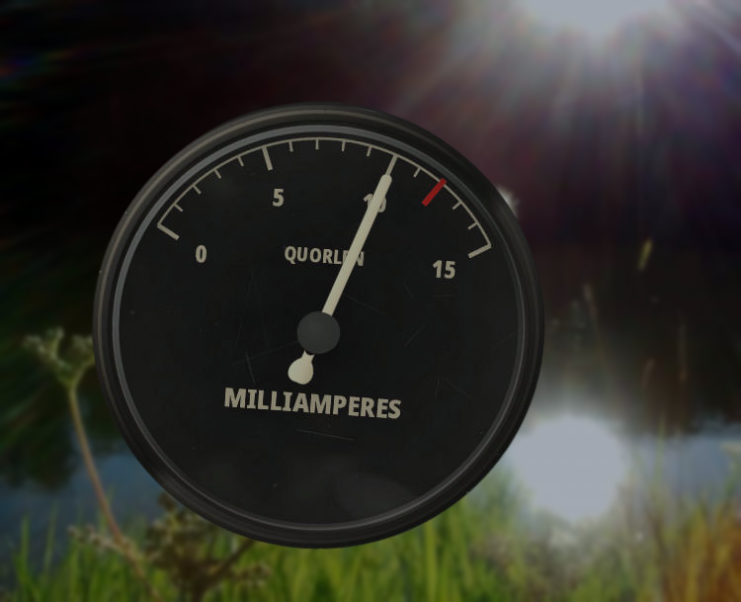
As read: 10
